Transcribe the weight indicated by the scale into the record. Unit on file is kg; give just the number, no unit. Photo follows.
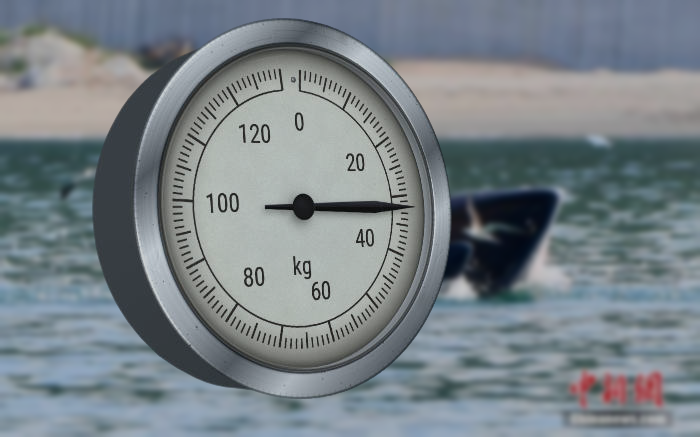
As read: 32
